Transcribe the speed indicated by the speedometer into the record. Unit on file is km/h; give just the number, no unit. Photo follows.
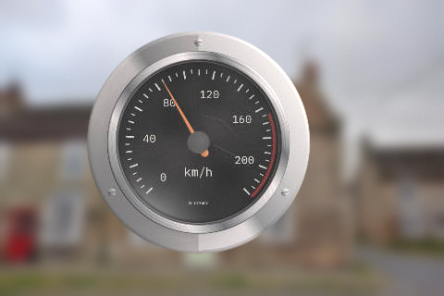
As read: 85
